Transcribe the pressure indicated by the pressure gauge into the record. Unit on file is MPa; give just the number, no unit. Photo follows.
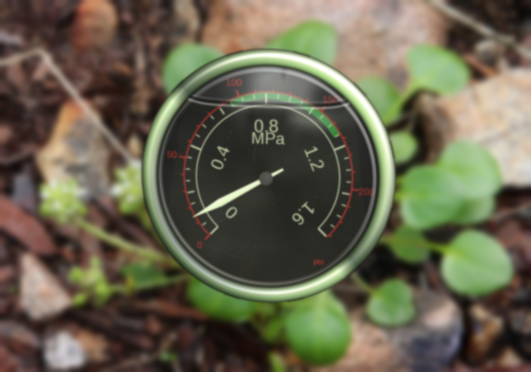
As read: 0.1
